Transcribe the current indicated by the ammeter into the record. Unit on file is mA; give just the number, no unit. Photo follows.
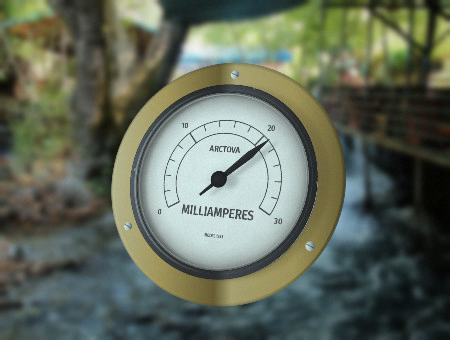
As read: 21
